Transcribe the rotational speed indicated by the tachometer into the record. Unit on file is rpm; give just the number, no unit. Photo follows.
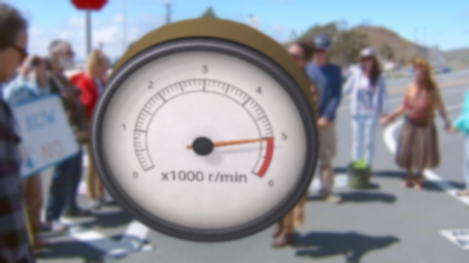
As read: 5000
